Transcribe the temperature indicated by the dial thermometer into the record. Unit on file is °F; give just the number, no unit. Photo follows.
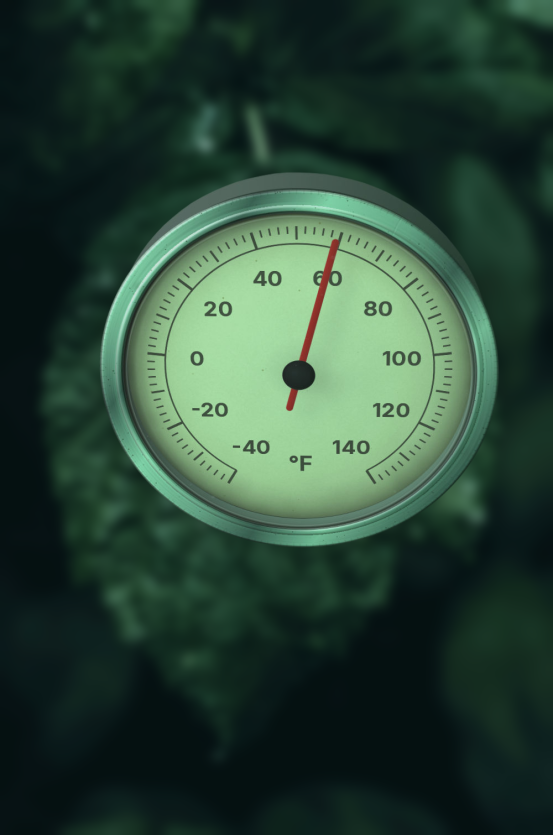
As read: 59
